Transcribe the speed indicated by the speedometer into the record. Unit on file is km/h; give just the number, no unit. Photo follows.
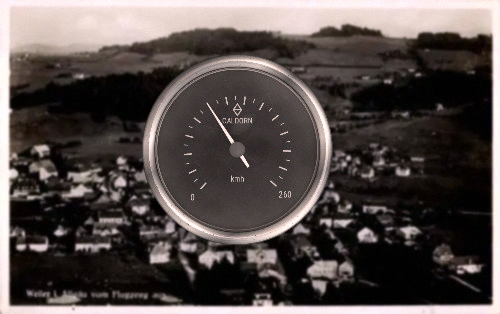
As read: 100
